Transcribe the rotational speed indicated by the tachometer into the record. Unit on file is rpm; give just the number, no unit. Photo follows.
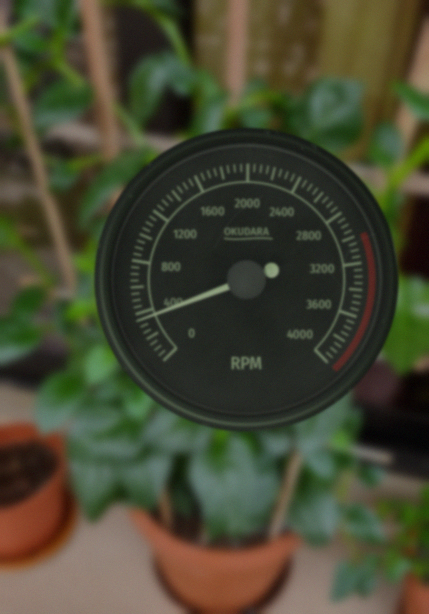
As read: 350
